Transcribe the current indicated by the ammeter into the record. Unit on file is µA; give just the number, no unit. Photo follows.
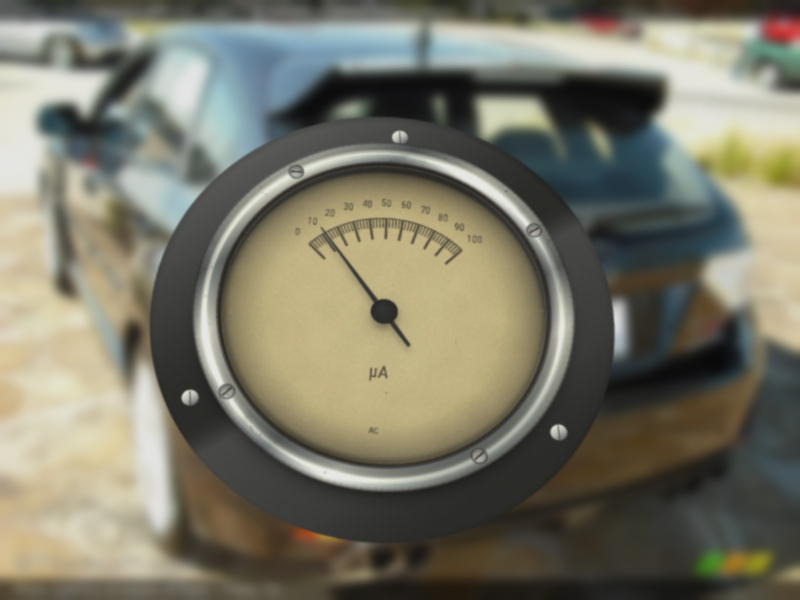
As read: 10
